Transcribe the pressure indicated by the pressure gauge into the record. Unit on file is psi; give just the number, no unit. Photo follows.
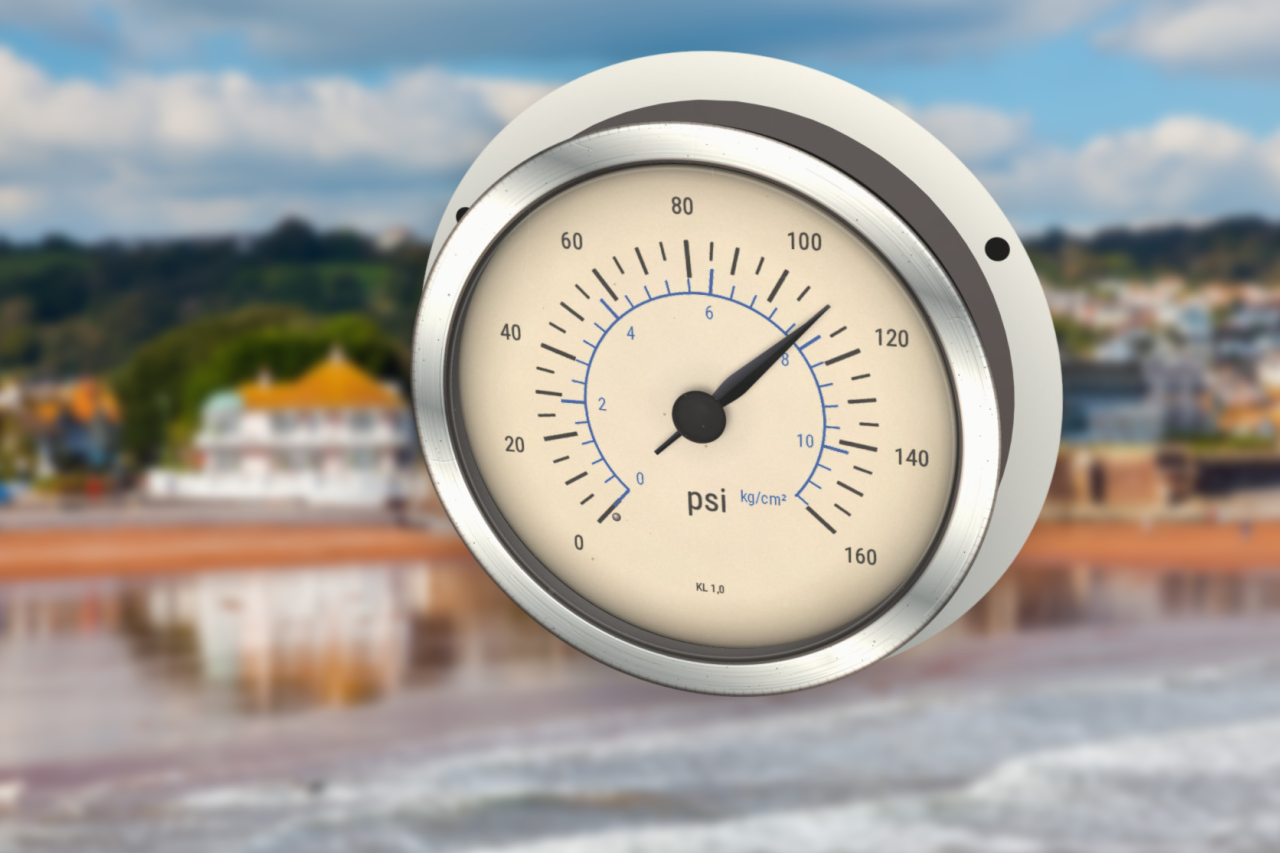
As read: 110
